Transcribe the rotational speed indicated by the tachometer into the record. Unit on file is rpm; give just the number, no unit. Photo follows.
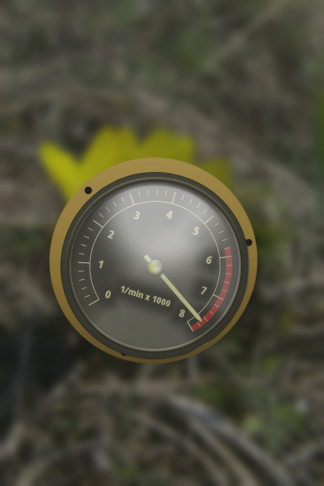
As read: 7700
